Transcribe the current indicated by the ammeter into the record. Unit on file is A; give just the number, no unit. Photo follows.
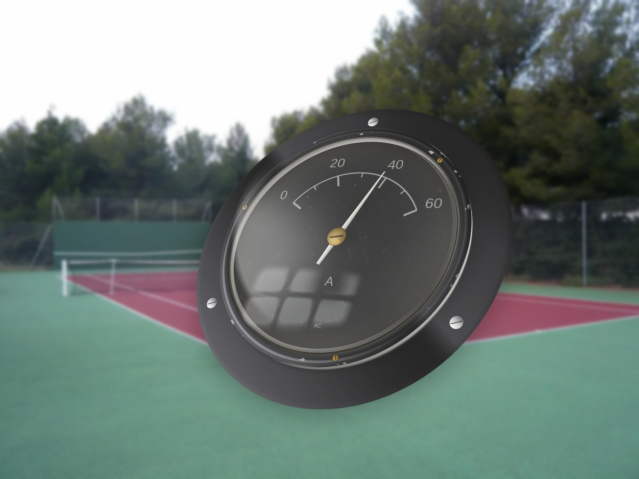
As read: 40
